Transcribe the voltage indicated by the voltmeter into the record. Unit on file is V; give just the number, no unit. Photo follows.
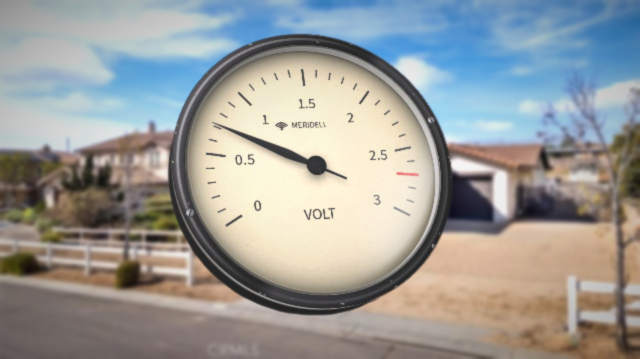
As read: 0.7
